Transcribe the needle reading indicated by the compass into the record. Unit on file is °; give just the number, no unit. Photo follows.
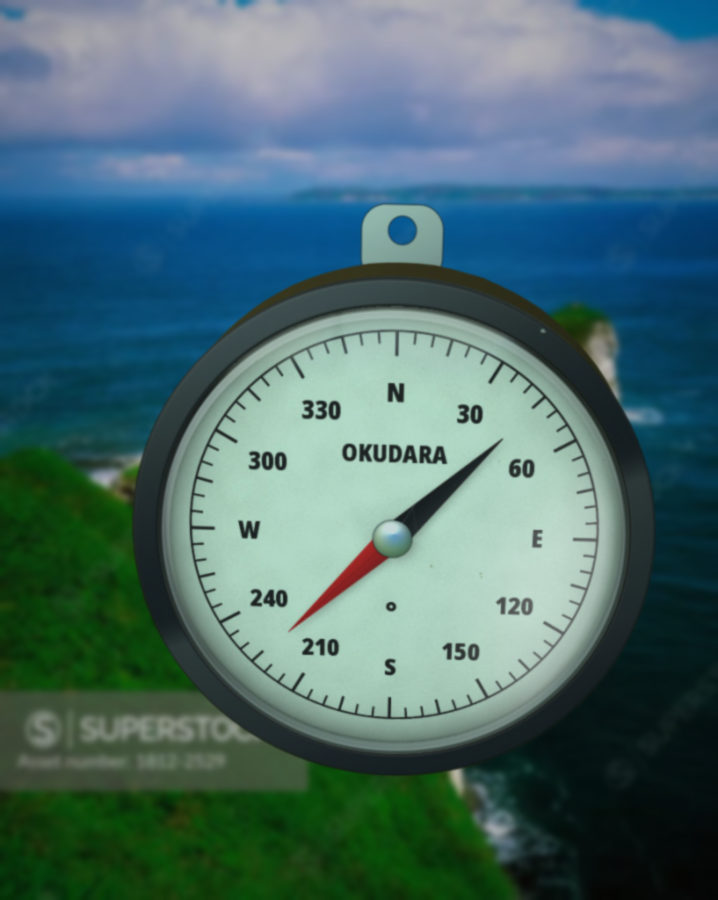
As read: 225
